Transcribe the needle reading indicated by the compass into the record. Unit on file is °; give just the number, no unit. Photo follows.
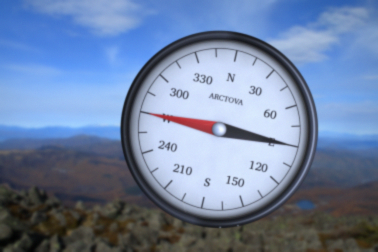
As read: 270
